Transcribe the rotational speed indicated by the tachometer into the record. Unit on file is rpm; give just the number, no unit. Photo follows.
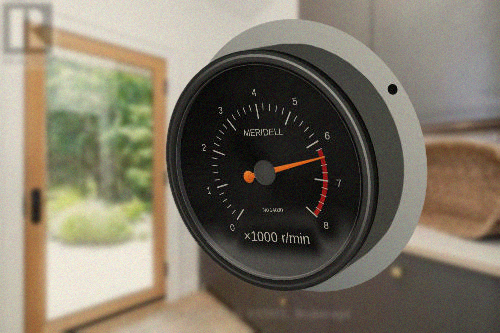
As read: 6400
